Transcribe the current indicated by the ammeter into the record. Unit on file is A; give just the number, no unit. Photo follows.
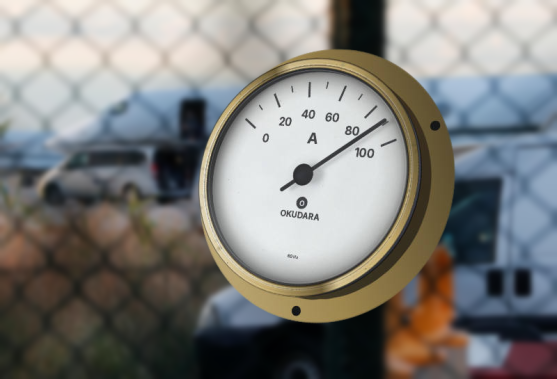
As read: 90
